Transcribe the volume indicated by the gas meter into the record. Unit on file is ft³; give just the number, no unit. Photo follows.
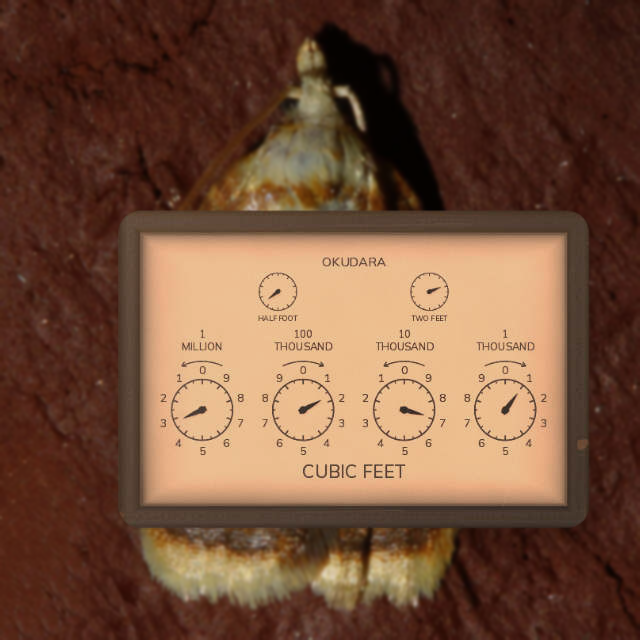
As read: 317100
